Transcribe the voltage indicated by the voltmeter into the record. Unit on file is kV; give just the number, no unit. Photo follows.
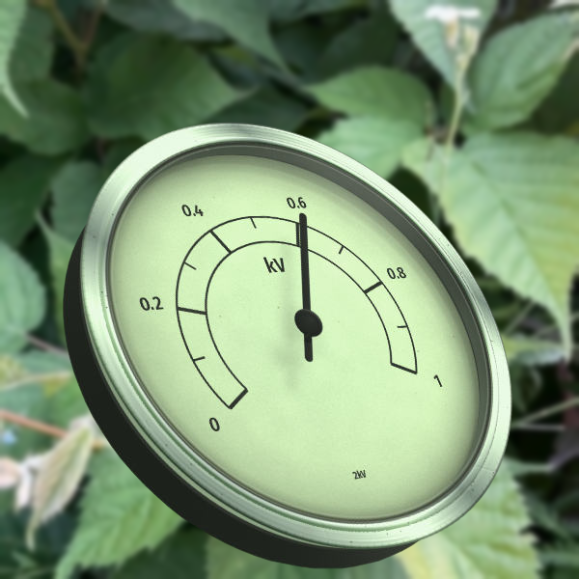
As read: 0.6
